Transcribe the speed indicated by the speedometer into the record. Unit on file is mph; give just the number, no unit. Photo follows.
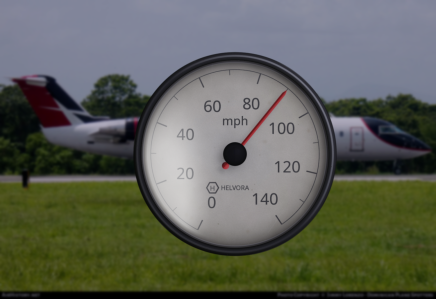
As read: 90
